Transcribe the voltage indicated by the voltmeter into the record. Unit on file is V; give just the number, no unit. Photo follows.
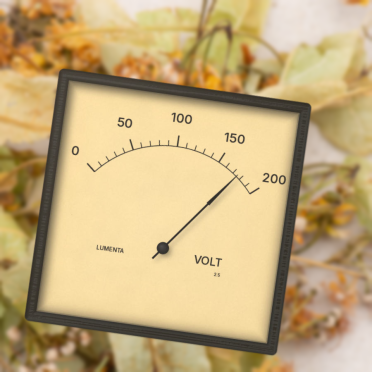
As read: 175
